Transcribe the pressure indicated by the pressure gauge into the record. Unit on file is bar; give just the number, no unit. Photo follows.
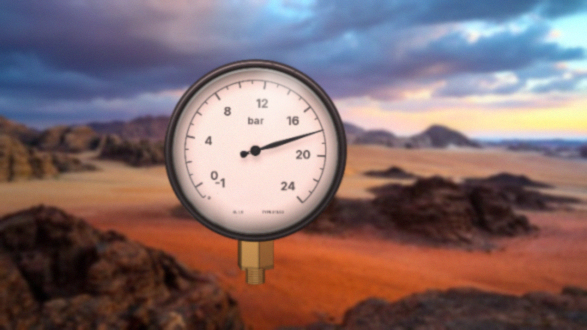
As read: 18
